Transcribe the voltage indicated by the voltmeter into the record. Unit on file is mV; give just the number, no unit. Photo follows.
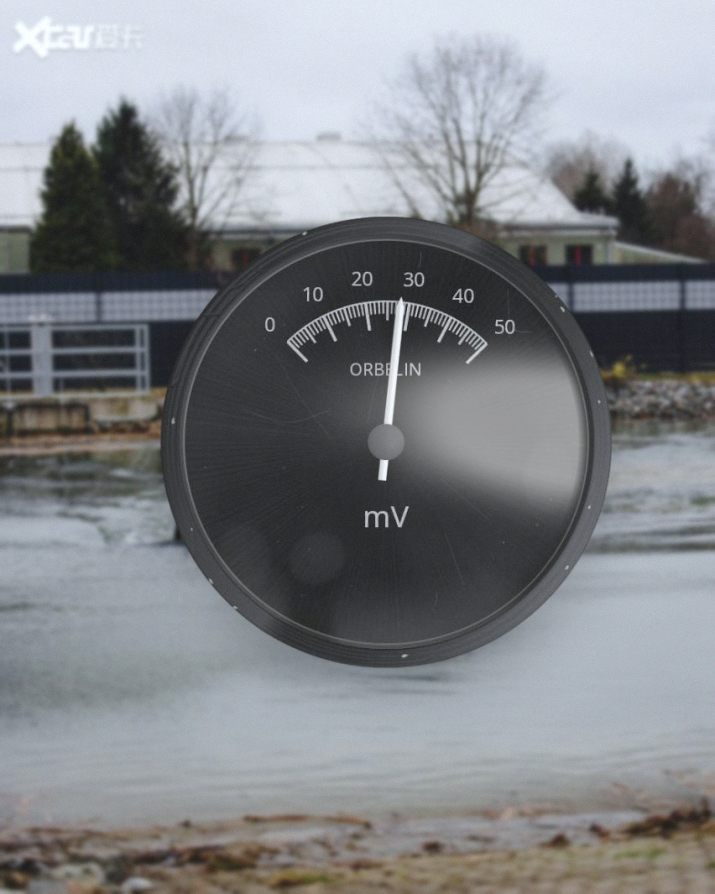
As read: 28
